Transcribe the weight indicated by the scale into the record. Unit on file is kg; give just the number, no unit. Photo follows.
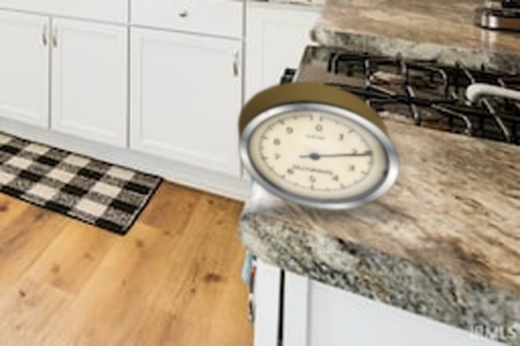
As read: 2
